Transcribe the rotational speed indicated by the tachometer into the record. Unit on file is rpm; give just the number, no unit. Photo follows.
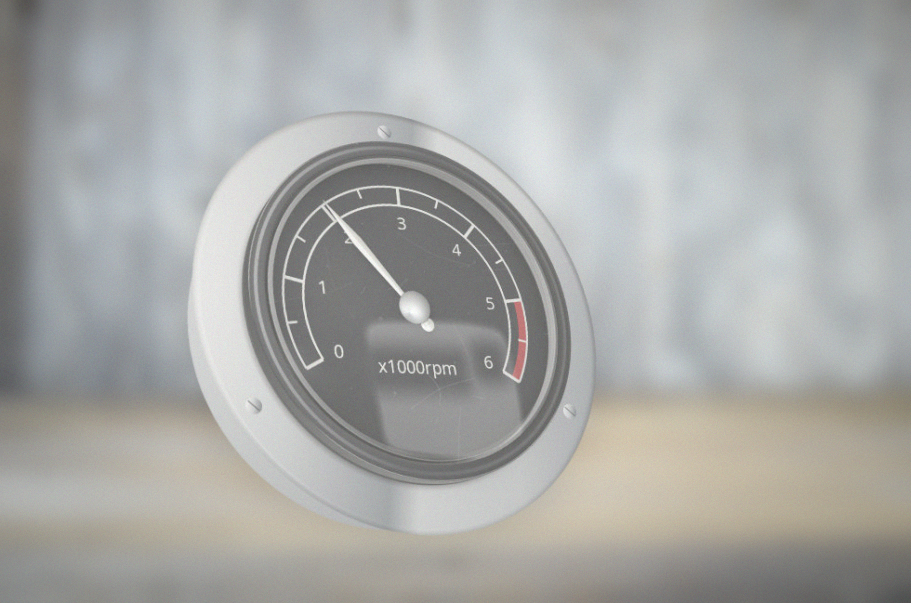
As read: 2000
